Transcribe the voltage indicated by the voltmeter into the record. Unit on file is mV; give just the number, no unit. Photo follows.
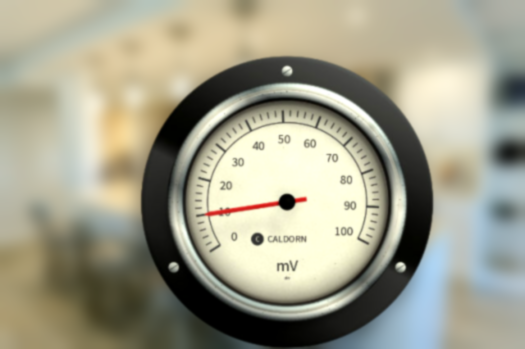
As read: 10
